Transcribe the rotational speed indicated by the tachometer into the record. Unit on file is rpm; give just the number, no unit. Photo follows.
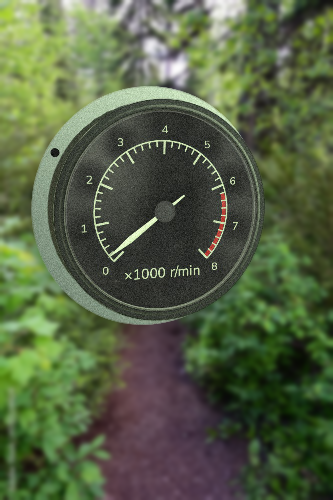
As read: 200
